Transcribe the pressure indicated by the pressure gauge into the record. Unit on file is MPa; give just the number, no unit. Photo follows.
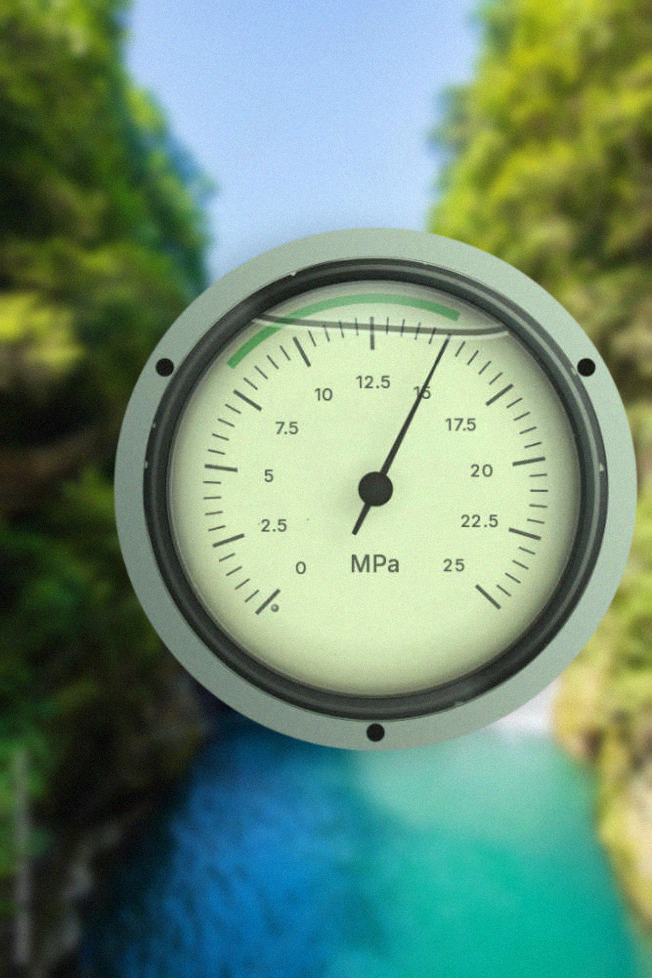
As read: 15
